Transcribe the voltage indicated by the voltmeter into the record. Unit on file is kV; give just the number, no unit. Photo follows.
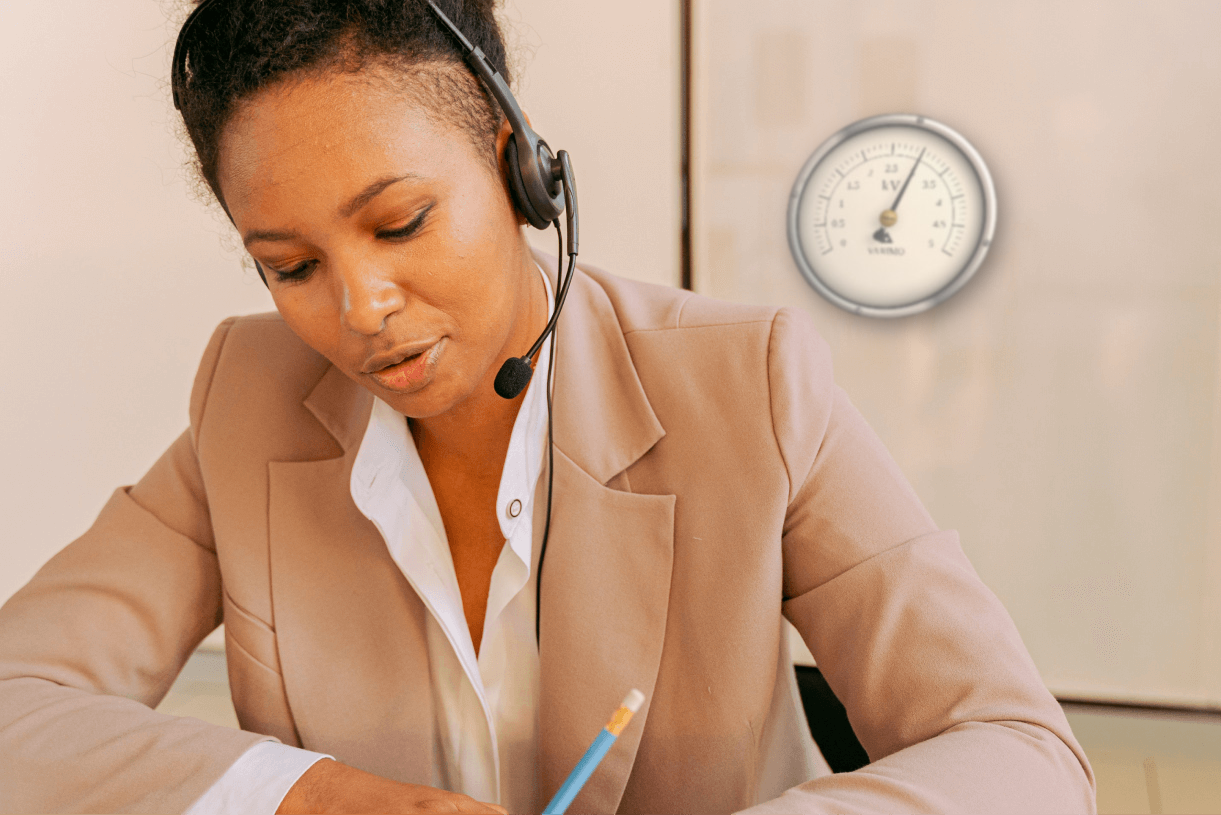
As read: 3
